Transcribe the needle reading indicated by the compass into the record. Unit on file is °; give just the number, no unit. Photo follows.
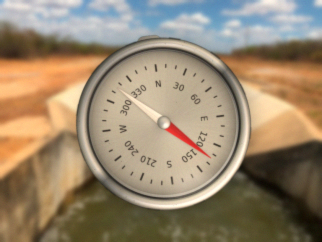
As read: 135
